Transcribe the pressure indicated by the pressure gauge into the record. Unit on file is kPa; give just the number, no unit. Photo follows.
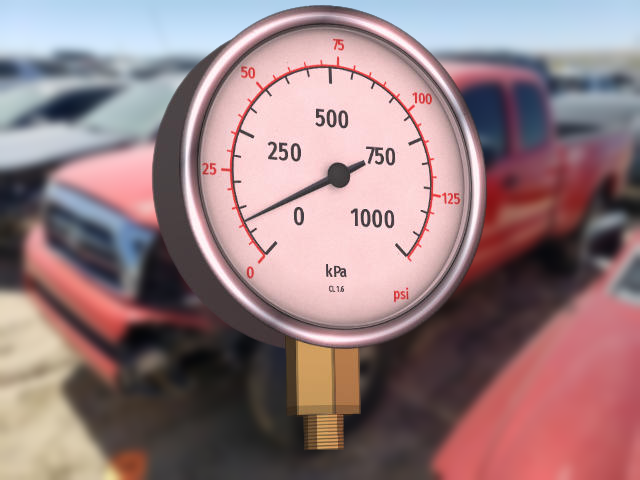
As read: 75
